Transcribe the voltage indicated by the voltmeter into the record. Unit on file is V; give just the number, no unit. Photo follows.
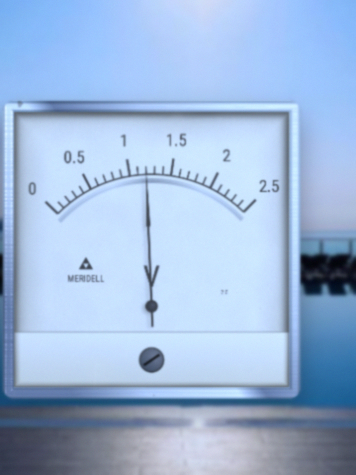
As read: 1.2
